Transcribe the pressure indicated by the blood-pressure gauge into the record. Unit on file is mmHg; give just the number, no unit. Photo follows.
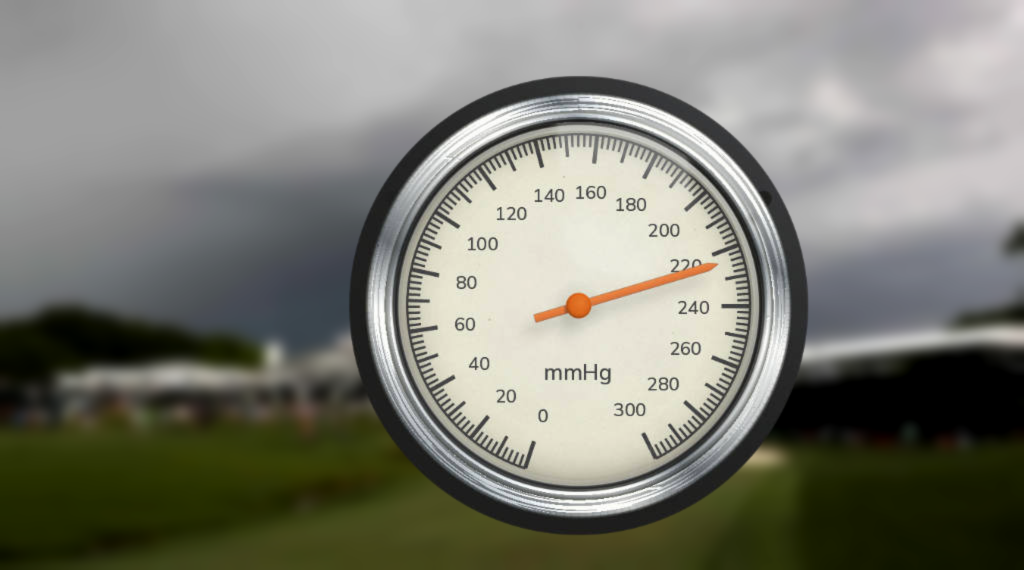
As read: 224
